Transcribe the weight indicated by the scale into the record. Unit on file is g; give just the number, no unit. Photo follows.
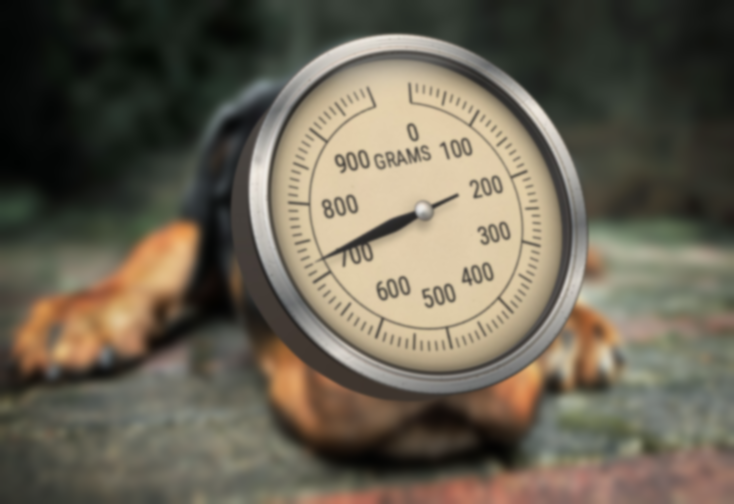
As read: 720
